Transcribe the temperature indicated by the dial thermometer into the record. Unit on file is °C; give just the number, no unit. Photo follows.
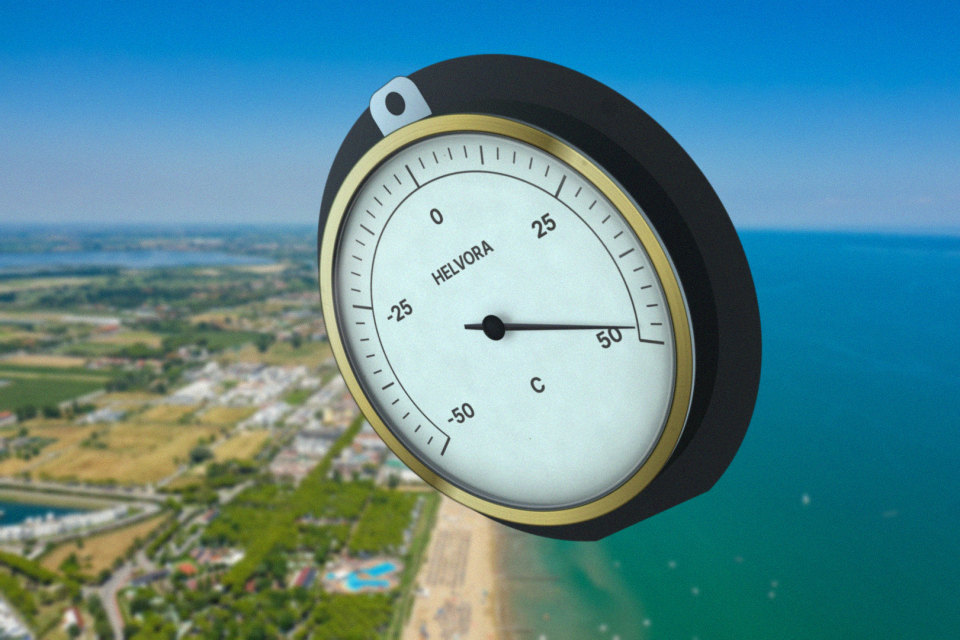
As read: 47.5
